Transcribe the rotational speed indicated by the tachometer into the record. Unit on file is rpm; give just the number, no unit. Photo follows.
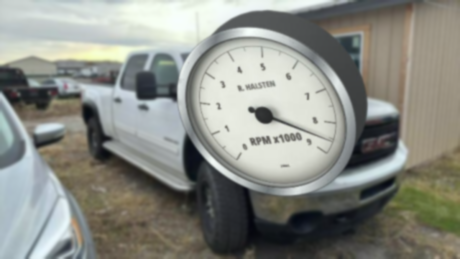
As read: 8500
